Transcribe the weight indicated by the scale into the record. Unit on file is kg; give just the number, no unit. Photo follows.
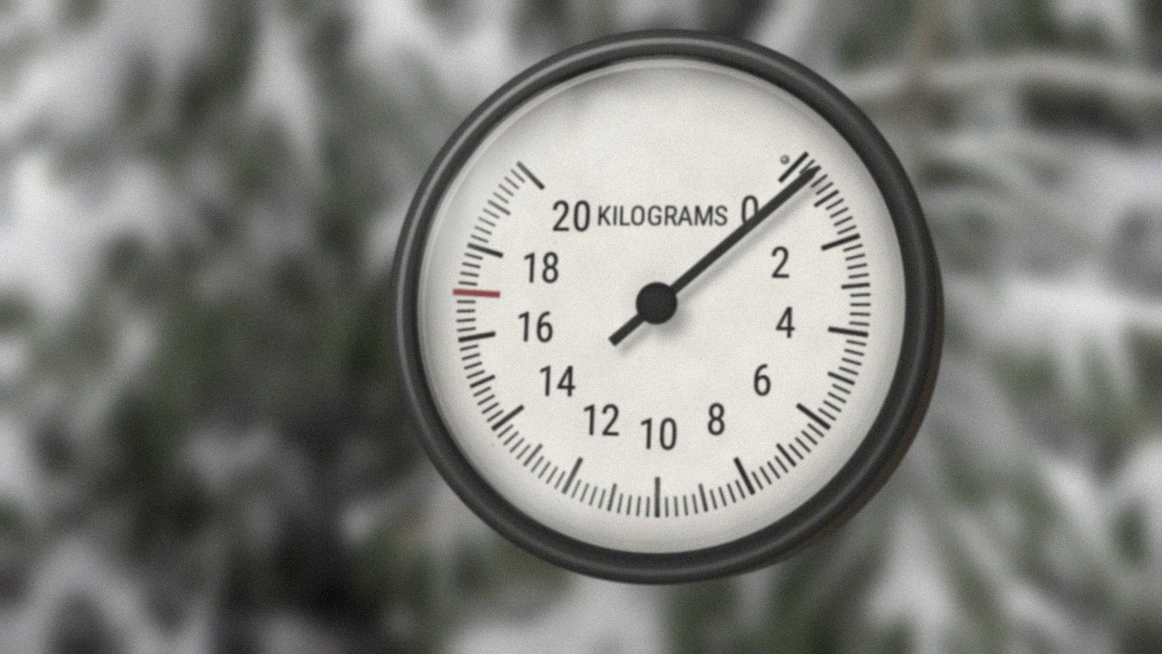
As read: 0.4
